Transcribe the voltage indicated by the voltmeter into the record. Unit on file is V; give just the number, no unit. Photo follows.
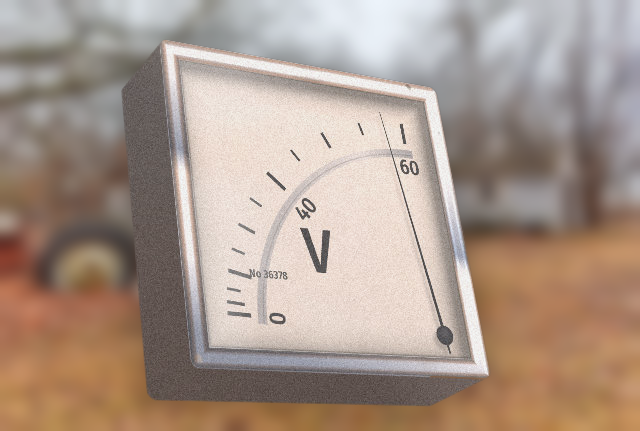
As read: 57.5
